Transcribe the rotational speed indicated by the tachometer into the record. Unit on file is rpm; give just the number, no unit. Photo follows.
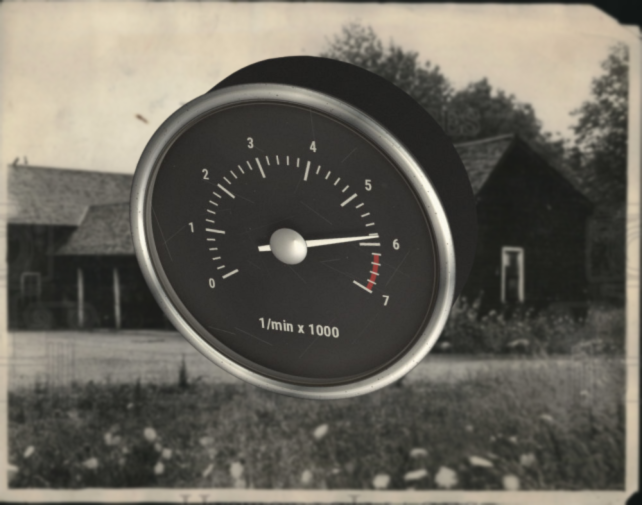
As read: 5800
